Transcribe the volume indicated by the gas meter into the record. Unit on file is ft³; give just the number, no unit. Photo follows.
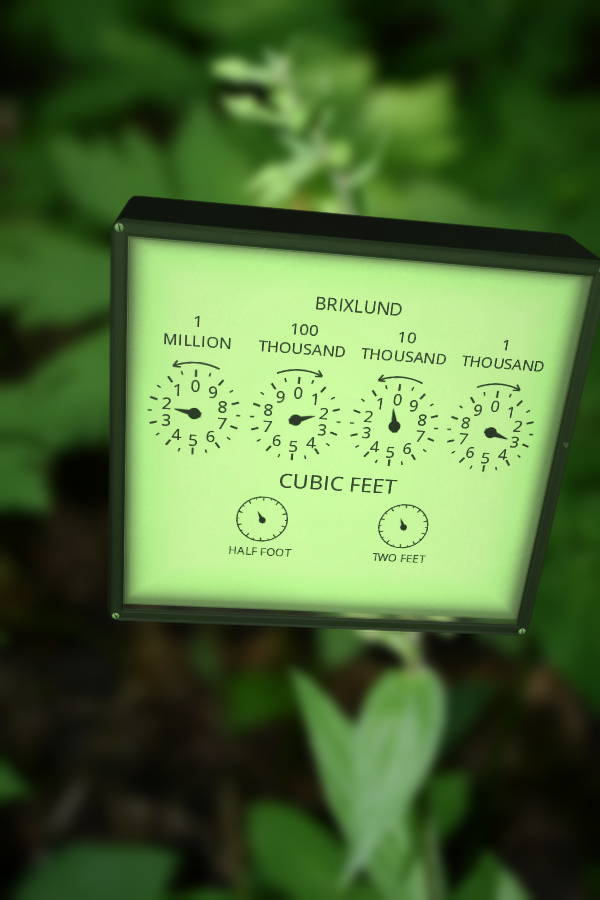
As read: 220300
